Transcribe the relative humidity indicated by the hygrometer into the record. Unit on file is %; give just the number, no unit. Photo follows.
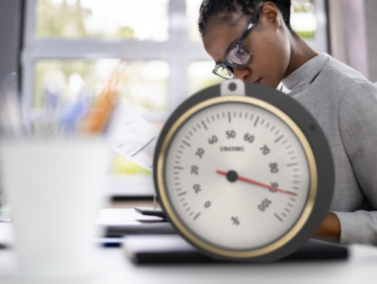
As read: 90
